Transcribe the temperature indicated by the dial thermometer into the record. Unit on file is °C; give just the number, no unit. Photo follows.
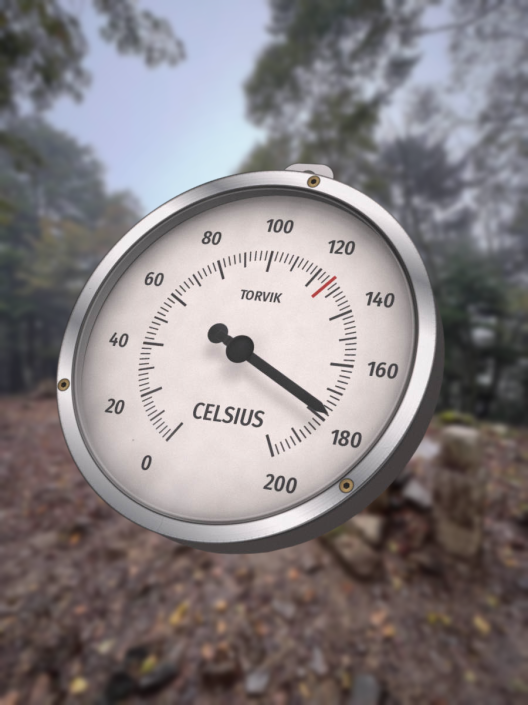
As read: 178
